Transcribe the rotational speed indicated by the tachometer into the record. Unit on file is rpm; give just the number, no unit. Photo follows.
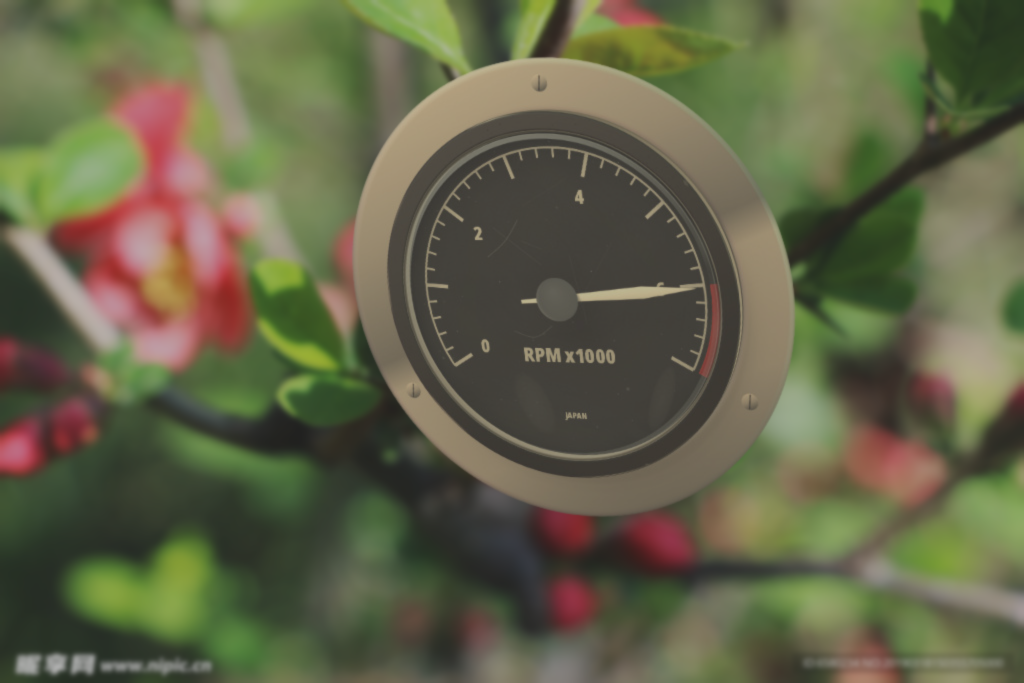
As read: 6000
